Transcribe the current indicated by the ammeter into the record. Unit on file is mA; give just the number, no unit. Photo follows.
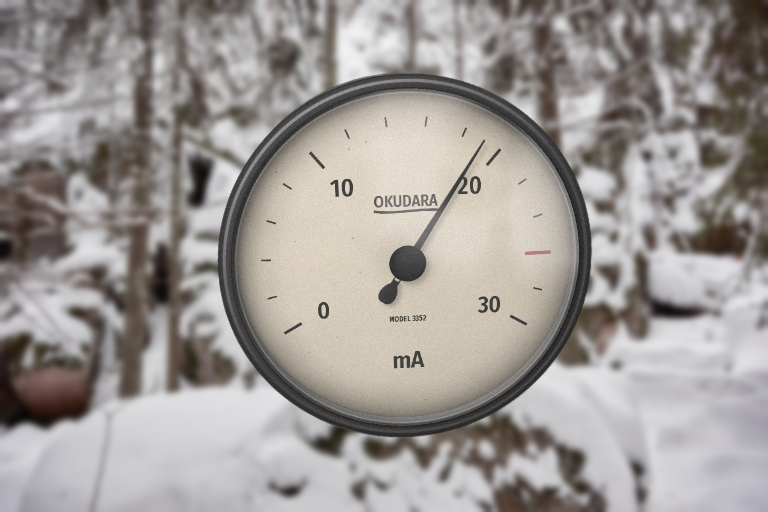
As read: 19
